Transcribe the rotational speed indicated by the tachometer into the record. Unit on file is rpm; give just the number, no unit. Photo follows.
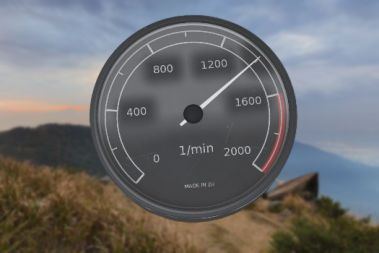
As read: 1400
